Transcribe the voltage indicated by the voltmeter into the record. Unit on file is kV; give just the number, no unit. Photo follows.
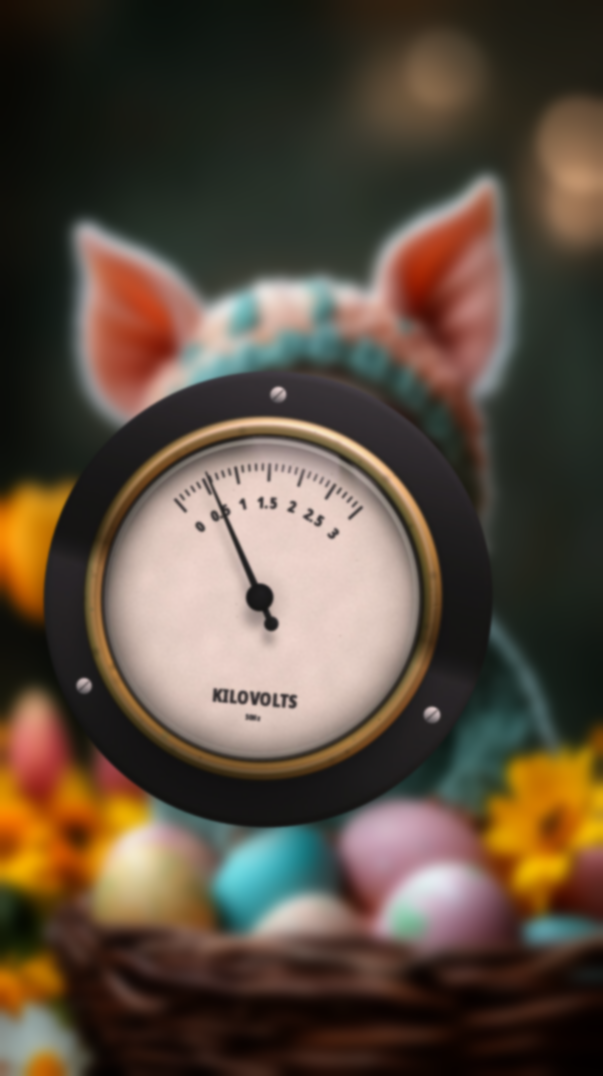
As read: 0.6
